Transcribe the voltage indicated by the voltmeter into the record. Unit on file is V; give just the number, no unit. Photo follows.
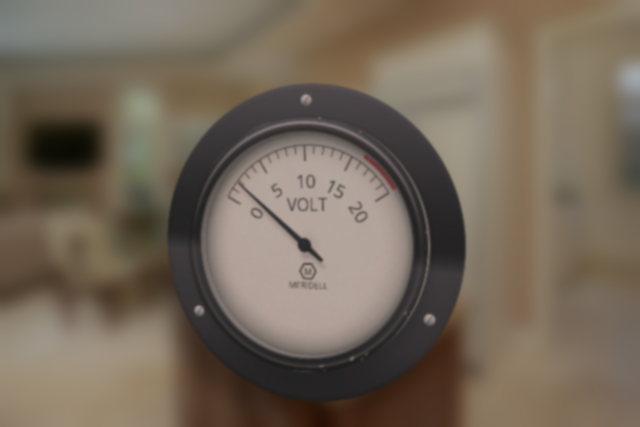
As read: 2
